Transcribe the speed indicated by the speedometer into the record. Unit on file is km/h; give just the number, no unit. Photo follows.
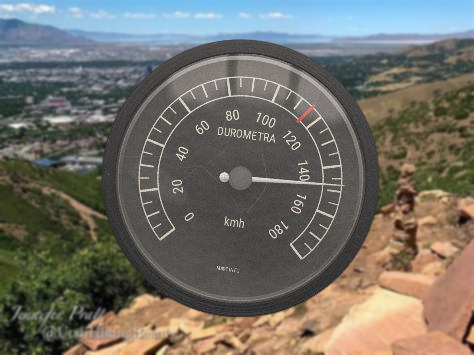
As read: 147.5
